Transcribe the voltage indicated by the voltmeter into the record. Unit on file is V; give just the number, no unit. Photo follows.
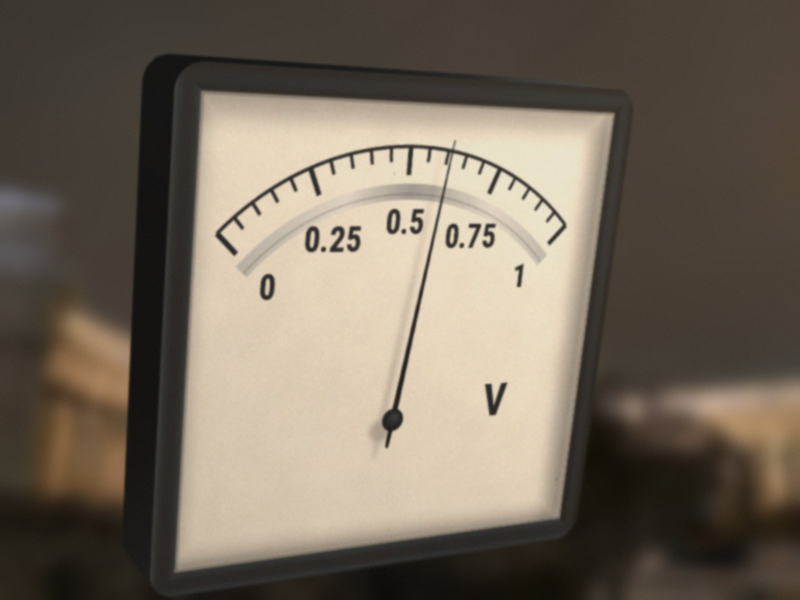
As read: 0.6
